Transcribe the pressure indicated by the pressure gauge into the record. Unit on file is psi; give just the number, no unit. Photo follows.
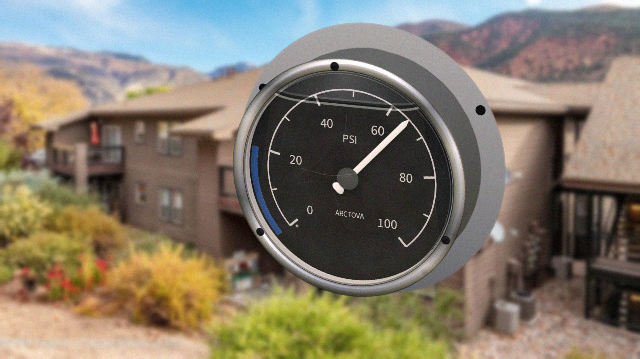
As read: 65
